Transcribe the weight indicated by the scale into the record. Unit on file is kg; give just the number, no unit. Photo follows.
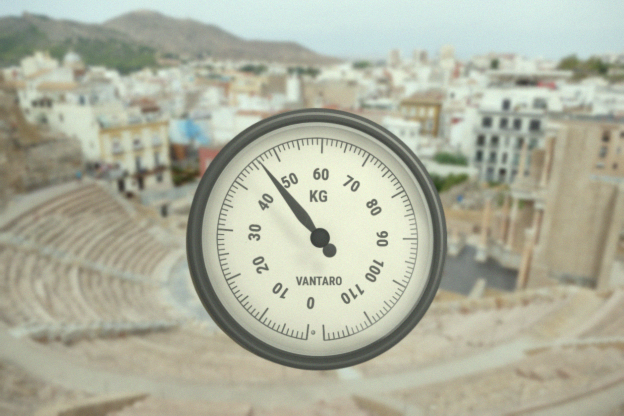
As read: 46
